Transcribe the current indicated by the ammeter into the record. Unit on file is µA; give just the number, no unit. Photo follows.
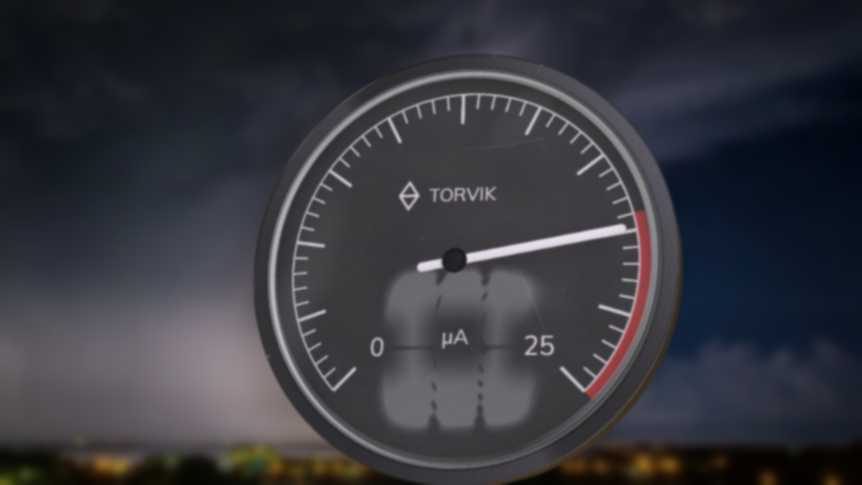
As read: 20
